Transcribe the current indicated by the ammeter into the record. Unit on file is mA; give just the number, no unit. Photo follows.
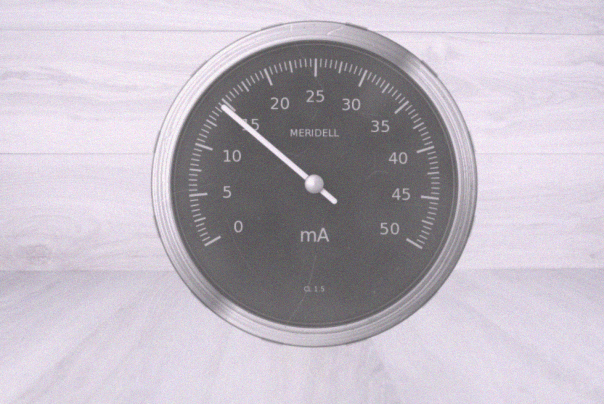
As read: 14.5
